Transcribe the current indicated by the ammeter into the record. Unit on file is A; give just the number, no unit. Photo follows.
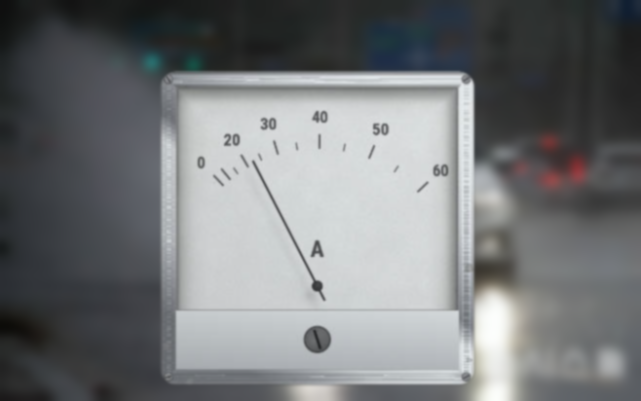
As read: 22.5
